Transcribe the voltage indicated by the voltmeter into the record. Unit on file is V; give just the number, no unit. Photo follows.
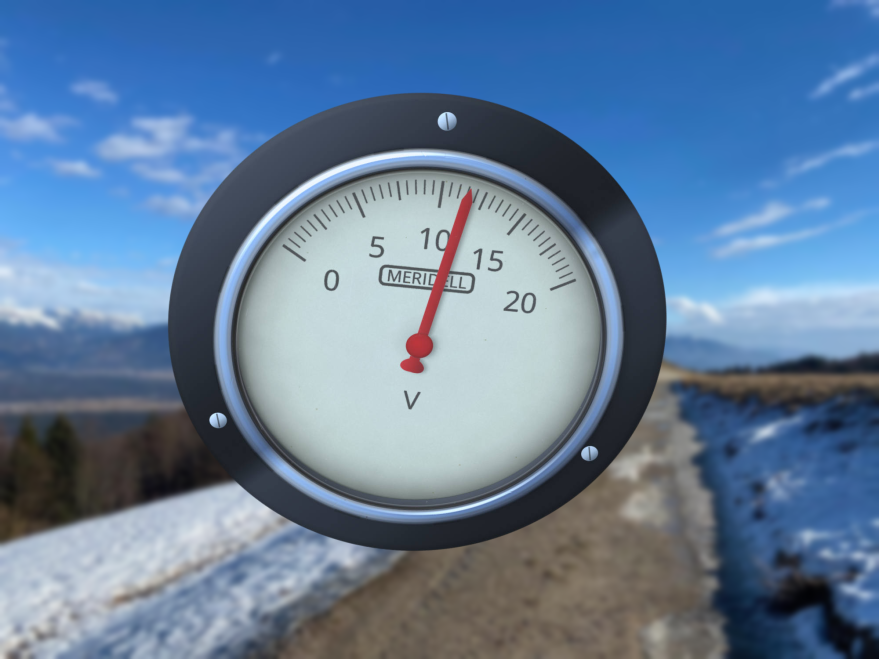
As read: 11.5
